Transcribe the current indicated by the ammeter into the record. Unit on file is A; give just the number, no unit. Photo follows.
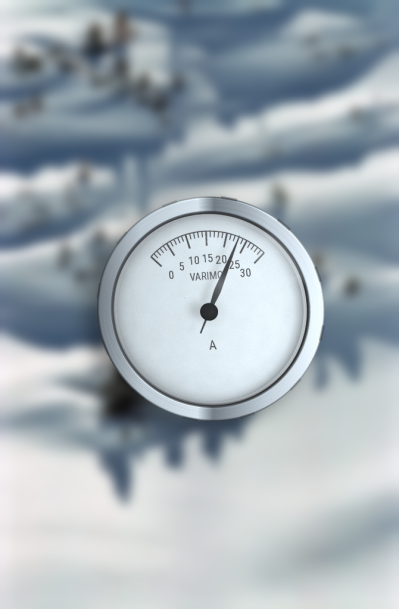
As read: 23
